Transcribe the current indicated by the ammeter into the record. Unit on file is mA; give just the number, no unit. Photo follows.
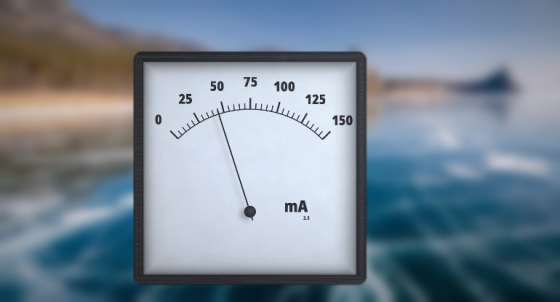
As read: 45
